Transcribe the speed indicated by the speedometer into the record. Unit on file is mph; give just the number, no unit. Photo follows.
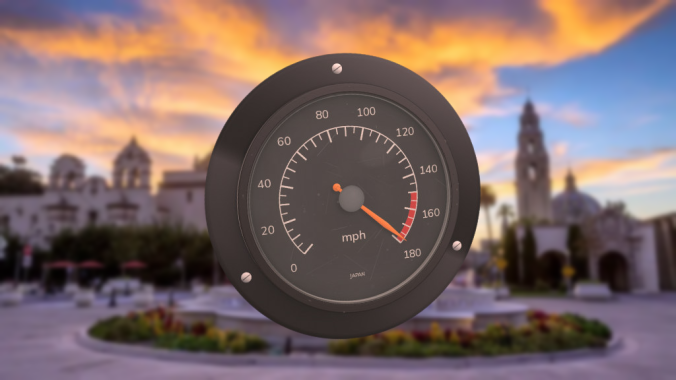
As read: 177.5
